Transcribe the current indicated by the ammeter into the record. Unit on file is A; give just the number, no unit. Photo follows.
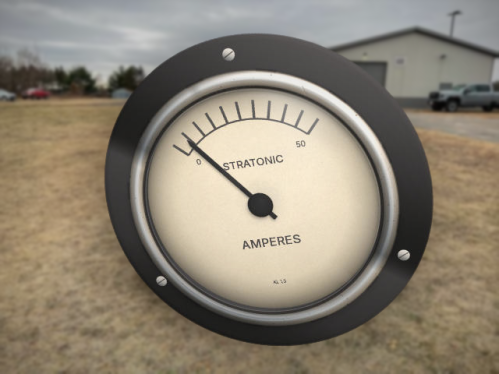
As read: 5
